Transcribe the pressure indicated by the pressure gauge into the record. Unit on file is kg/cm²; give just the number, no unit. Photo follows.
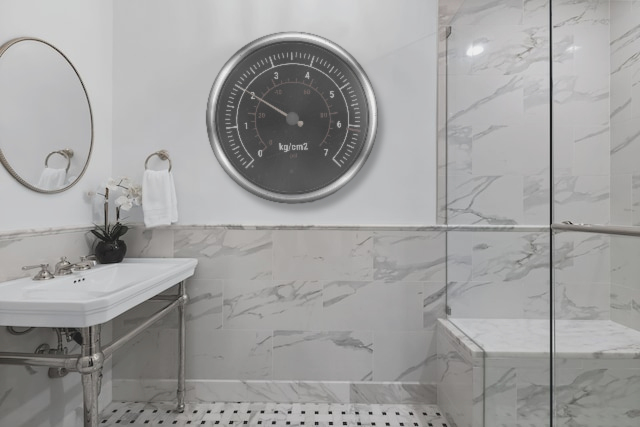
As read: 2
